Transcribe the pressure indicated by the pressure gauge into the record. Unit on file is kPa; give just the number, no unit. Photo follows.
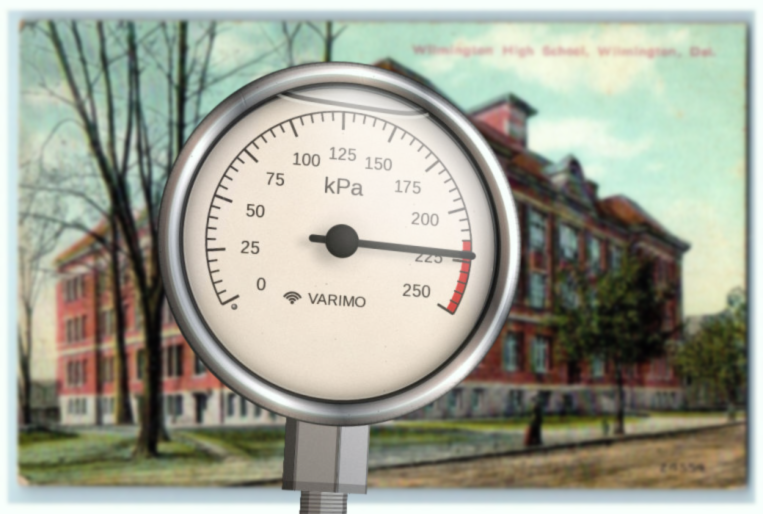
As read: 222.5
